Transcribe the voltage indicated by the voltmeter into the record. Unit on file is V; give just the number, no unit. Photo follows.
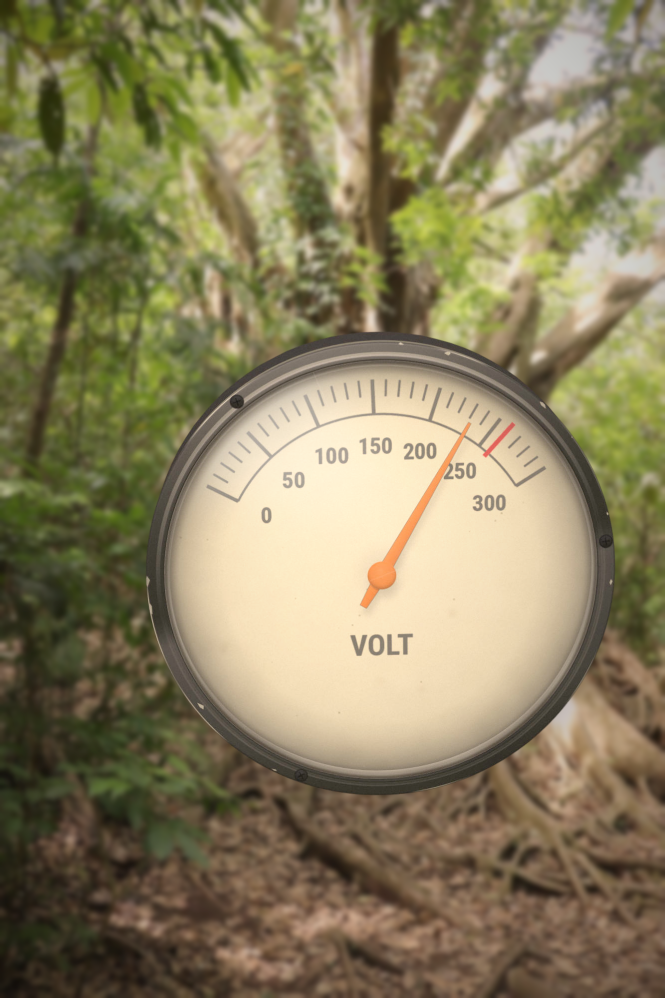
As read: 230
